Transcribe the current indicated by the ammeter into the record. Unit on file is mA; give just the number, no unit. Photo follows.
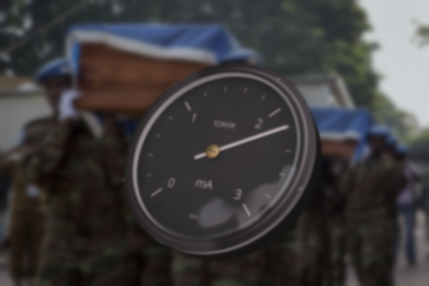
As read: 2.2
